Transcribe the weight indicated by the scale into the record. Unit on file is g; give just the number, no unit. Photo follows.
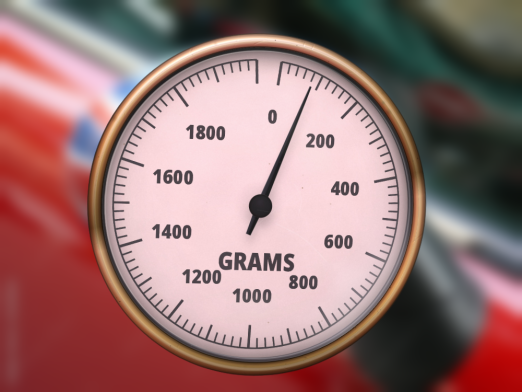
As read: 80
